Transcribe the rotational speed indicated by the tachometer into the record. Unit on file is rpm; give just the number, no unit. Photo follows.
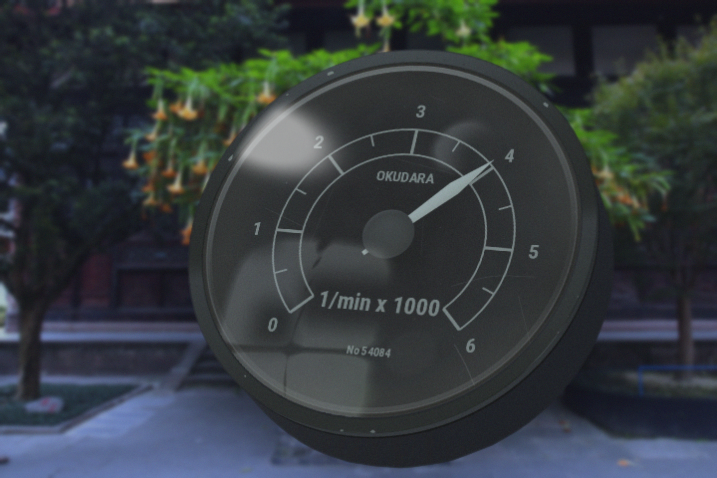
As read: 4000
